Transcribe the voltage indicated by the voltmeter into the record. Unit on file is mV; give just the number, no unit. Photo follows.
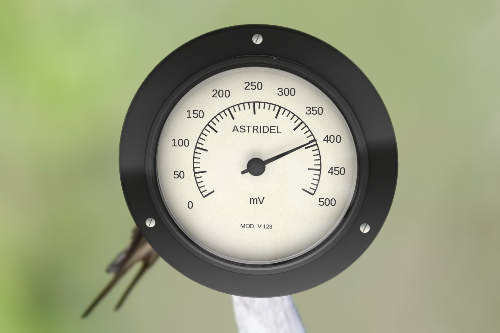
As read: 390
